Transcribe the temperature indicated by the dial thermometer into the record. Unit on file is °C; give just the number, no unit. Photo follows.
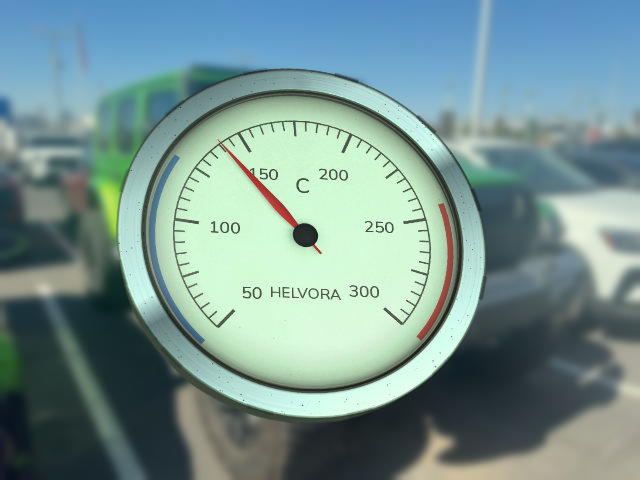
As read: 140
